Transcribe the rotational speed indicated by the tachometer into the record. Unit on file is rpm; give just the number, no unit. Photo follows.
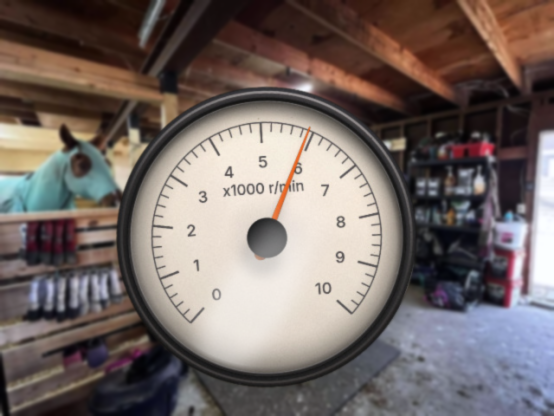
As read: 5900
